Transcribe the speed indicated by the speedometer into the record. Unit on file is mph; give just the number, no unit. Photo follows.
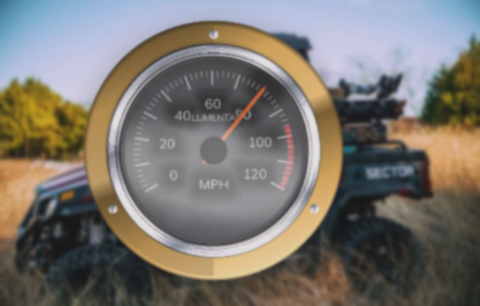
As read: 80
